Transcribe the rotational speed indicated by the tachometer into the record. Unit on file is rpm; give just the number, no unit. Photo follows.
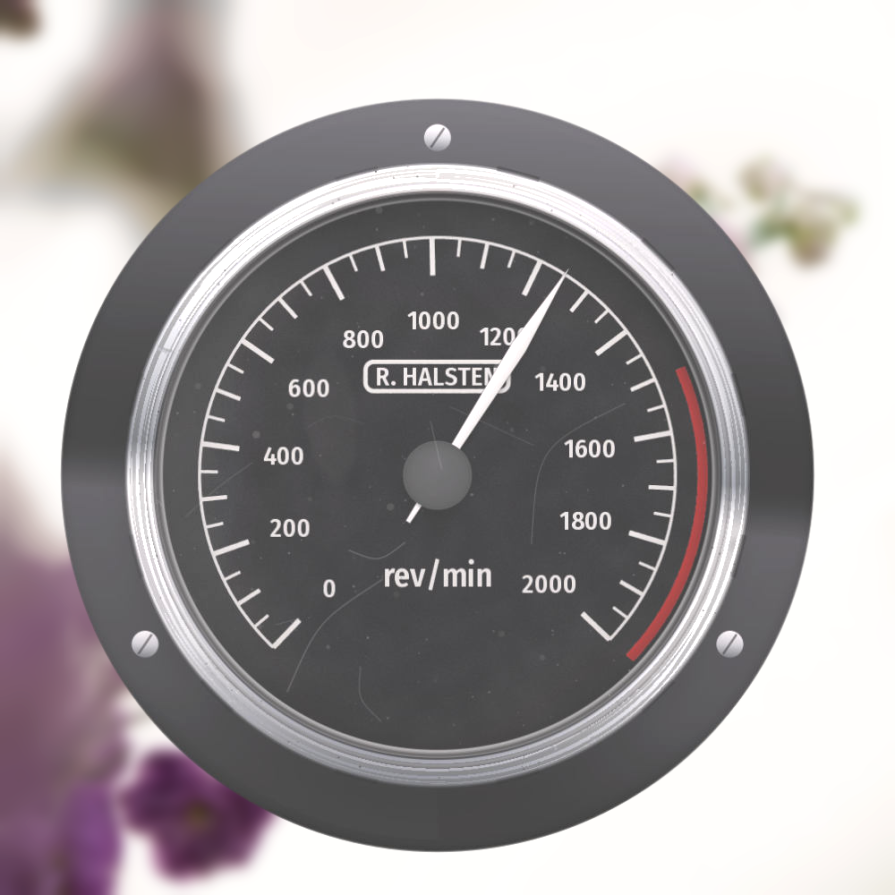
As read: 1250
